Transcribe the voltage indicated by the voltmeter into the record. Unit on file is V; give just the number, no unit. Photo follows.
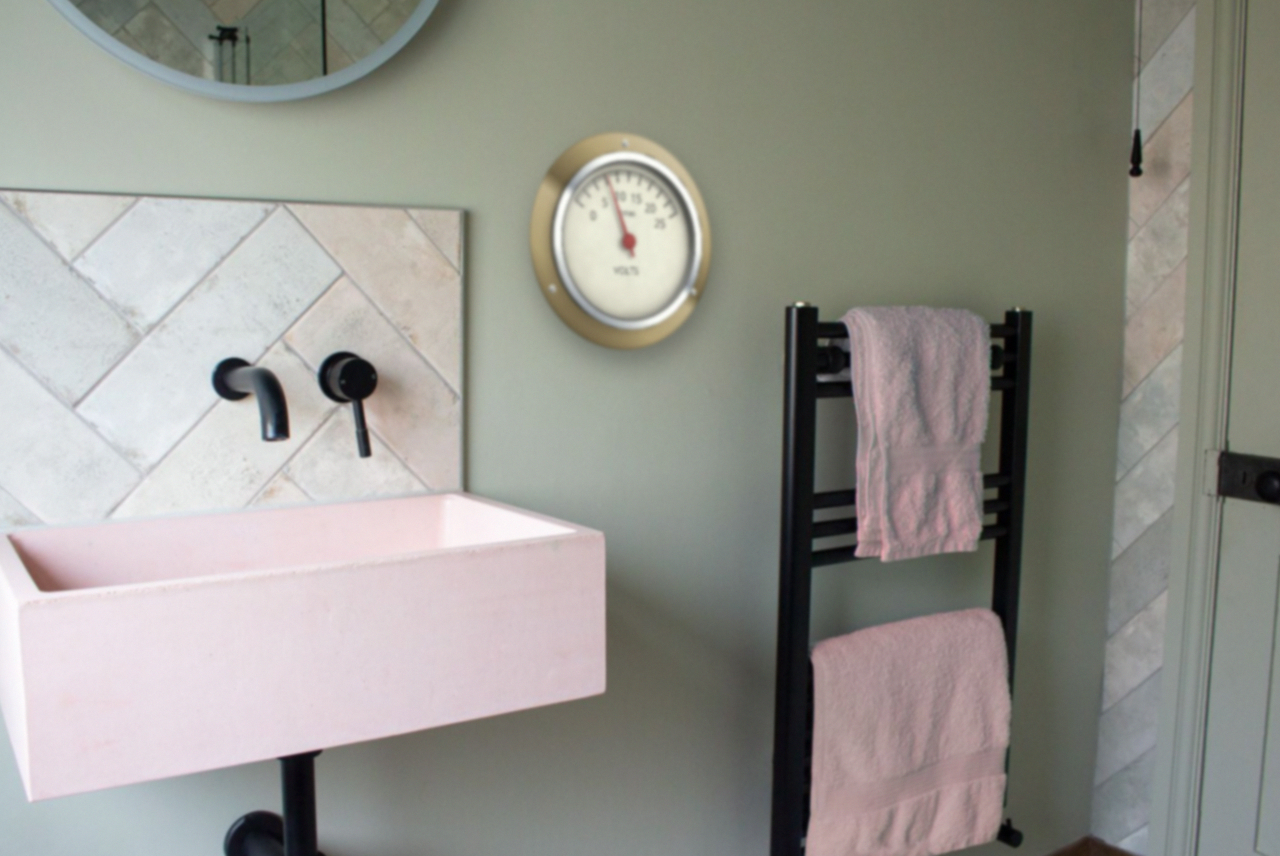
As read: 7.5
